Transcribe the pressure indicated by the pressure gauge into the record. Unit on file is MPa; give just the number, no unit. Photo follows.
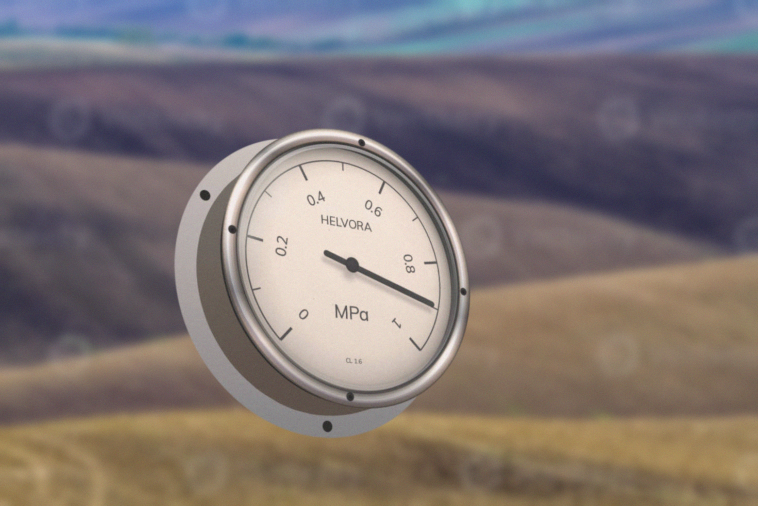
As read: 0.9
